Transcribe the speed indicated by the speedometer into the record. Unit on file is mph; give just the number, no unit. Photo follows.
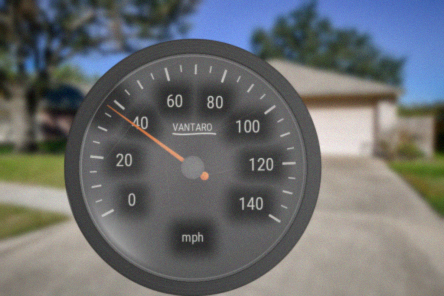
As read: 37.5
